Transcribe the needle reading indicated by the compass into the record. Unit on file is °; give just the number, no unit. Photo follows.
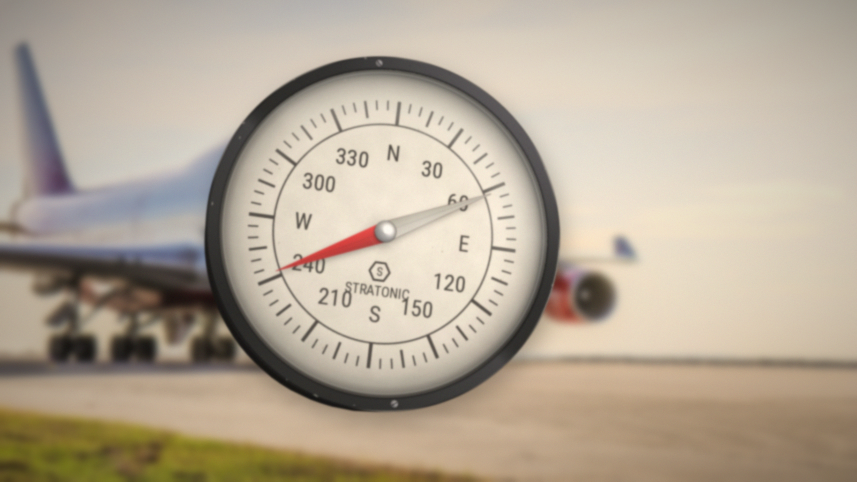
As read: 242.5
